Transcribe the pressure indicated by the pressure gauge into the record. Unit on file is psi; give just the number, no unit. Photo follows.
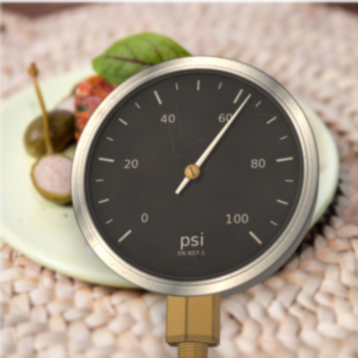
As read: 62.5
